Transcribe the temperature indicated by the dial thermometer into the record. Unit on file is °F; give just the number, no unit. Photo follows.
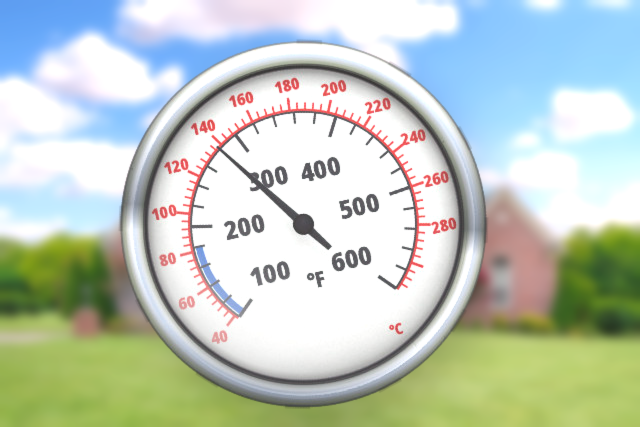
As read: 280
